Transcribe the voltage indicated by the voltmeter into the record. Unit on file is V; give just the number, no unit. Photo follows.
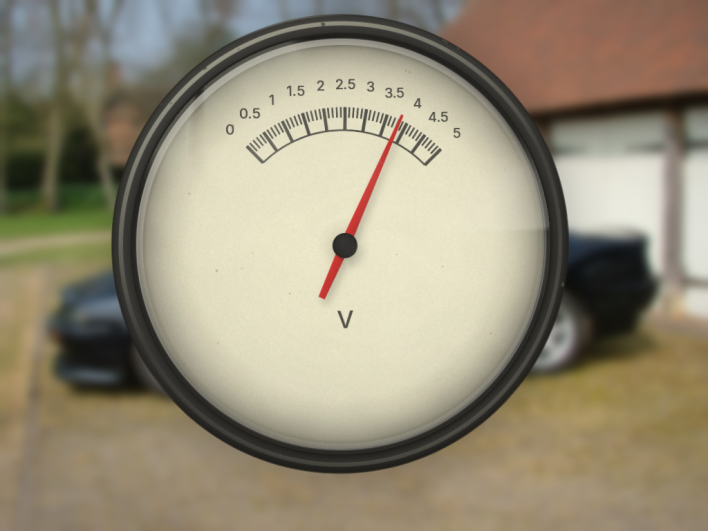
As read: 3.8
